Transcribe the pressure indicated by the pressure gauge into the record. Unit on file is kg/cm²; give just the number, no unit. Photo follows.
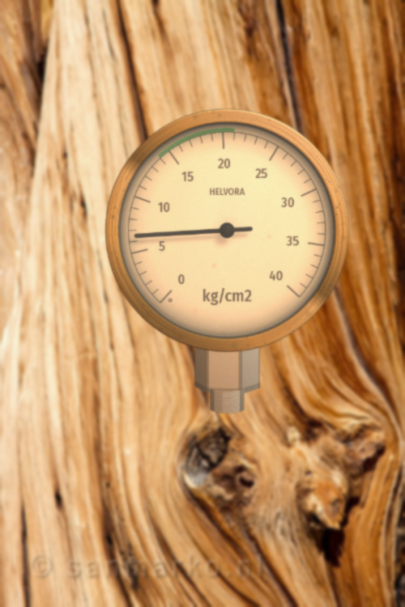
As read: 6.5
